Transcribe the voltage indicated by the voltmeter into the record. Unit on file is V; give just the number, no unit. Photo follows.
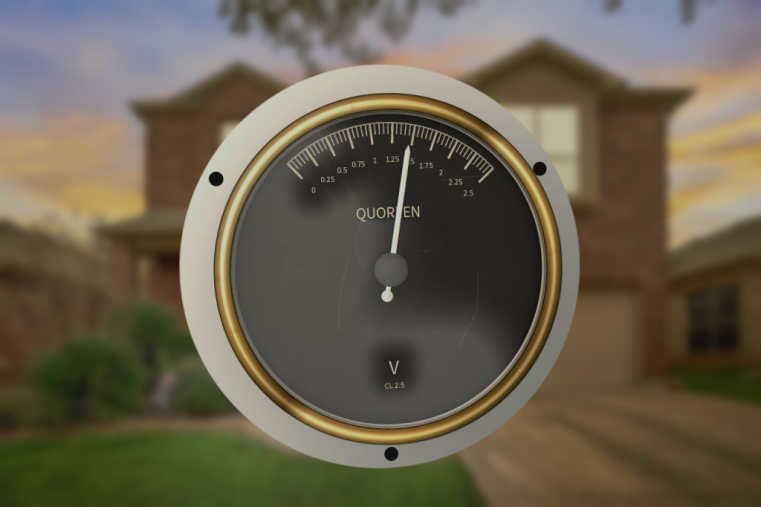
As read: 1.45
